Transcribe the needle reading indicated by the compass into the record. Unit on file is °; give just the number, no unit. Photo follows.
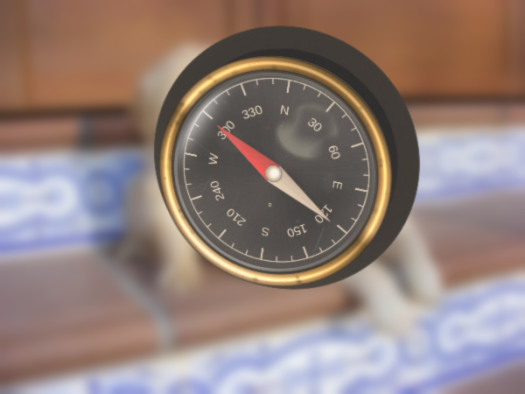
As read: 300
